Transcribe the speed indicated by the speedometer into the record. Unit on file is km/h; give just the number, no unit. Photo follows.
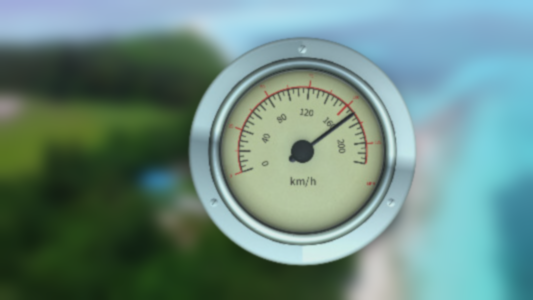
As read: 170
